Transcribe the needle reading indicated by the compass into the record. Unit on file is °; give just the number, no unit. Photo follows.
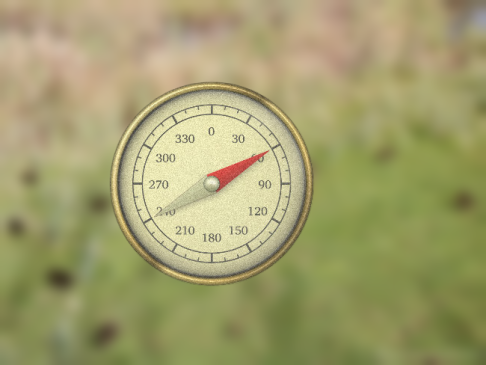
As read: 60
